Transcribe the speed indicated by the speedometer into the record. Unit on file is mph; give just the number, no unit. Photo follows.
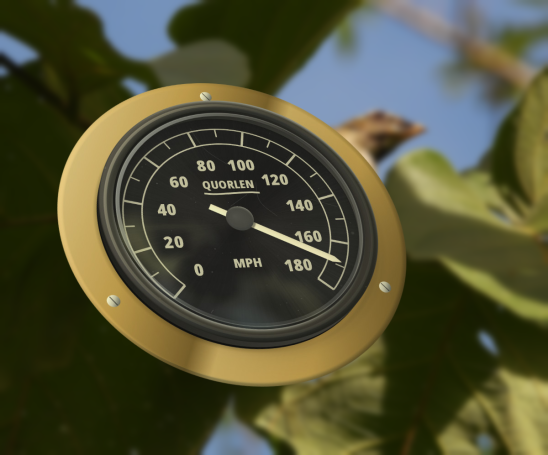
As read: 170
